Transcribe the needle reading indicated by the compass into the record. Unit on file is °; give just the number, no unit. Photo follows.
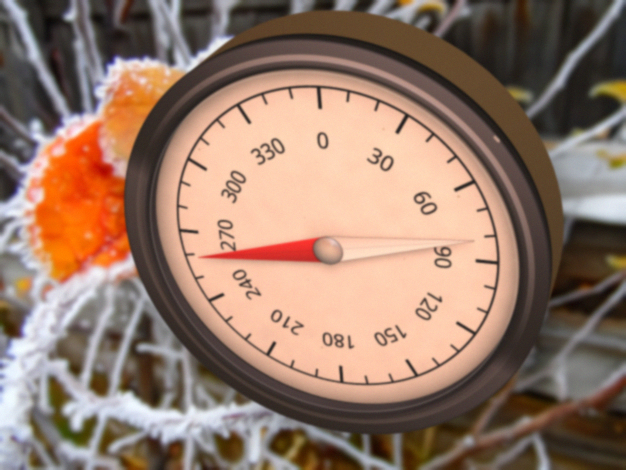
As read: 260
